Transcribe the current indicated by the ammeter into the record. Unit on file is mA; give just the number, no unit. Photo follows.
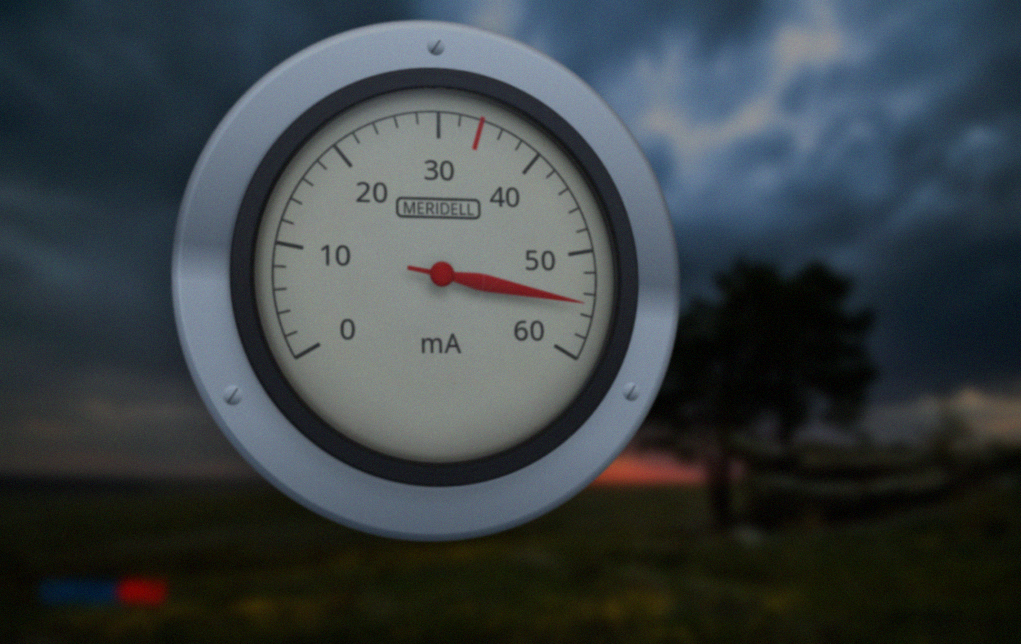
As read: 55
